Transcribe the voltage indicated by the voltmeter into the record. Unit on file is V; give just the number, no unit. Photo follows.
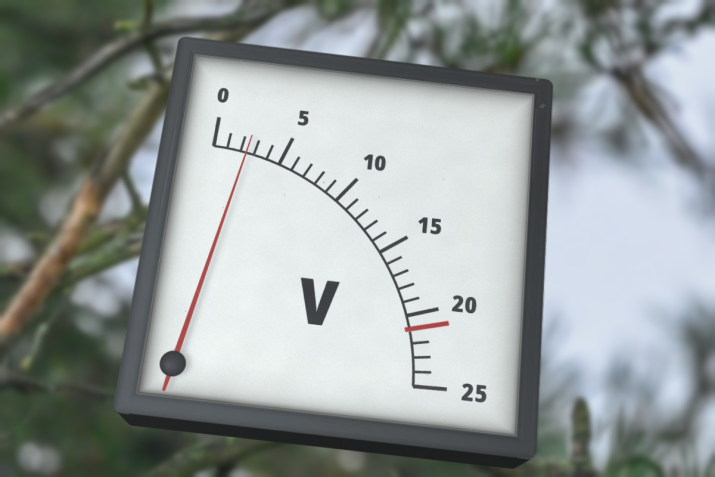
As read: 2.5
